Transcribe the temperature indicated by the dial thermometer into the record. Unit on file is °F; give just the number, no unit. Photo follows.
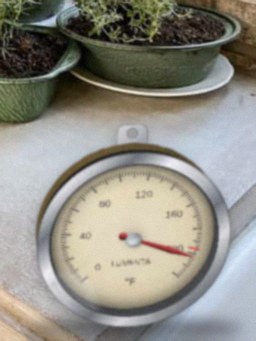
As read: 200
